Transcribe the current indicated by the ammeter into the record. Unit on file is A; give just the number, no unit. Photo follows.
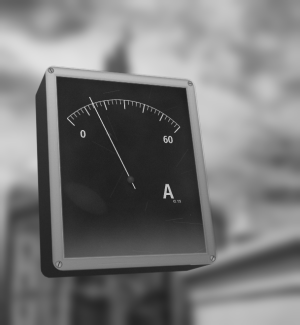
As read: 14
